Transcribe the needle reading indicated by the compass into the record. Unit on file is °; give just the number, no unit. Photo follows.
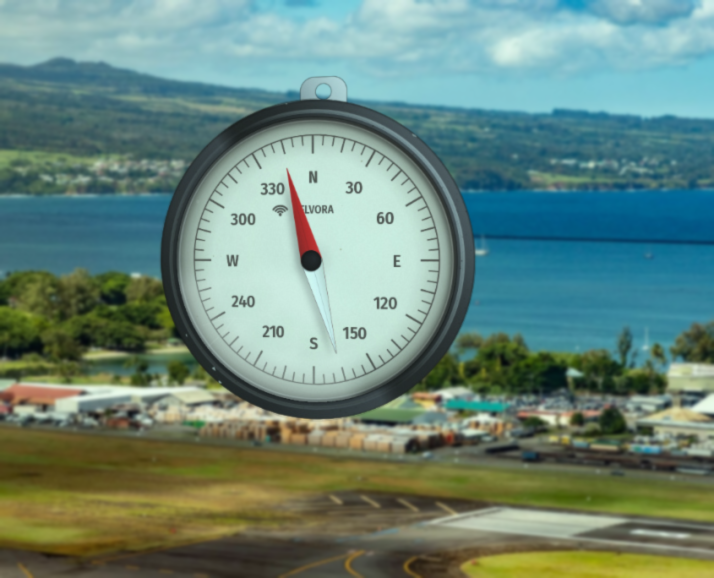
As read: 345
